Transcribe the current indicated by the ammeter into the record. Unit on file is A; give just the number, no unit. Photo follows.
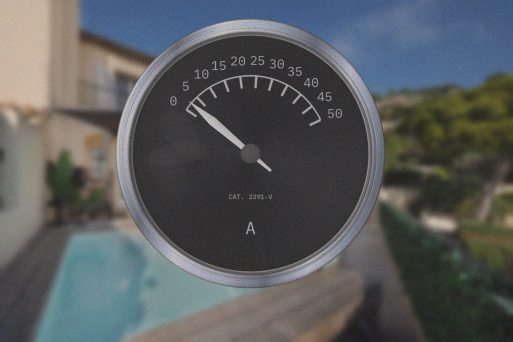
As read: 2.5
